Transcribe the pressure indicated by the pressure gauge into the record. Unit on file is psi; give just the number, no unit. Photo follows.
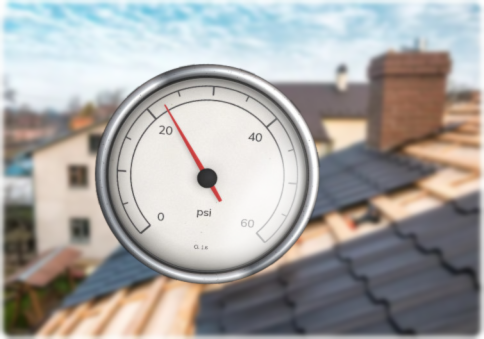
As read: 22.5
